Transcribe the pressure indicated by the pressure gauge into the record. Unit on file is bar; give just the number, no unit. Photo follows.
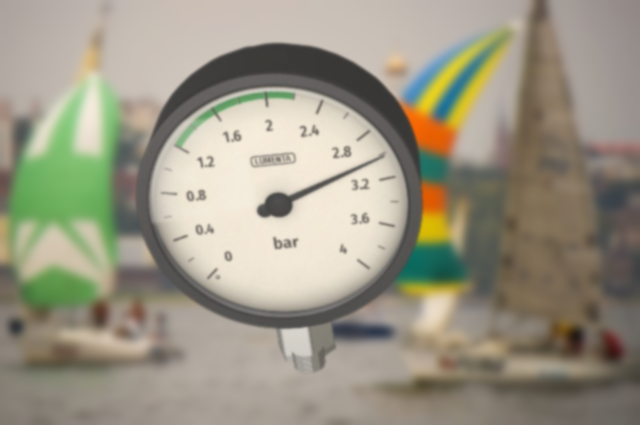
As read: 3
